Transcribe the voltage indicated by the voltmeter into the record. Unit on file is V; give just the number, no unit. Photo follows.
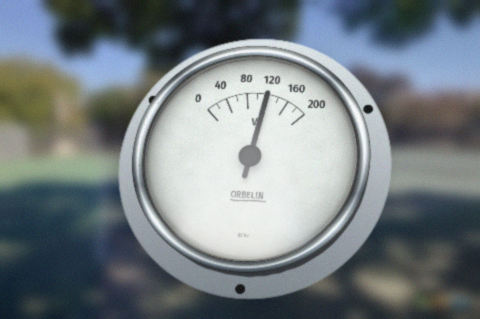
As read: 120
